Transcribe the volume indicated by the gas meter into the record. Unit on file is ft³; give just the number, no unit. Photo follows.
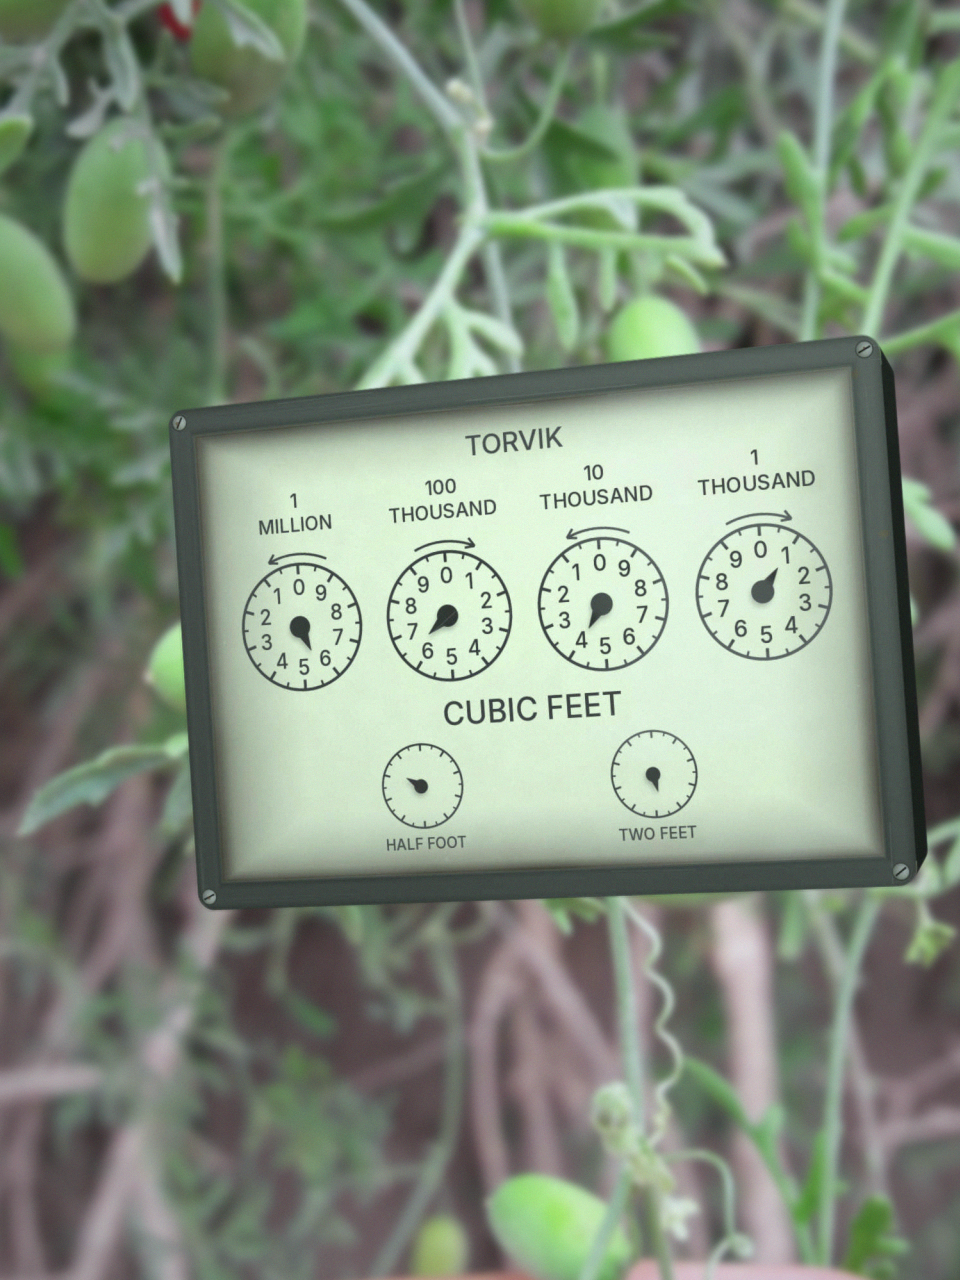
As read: 564100
